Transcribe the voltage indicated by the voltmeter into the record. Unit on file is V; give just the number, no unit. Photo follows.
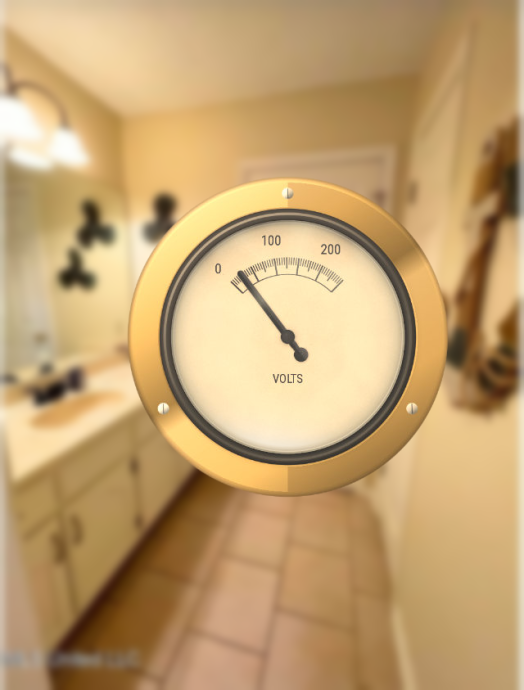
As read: 25
